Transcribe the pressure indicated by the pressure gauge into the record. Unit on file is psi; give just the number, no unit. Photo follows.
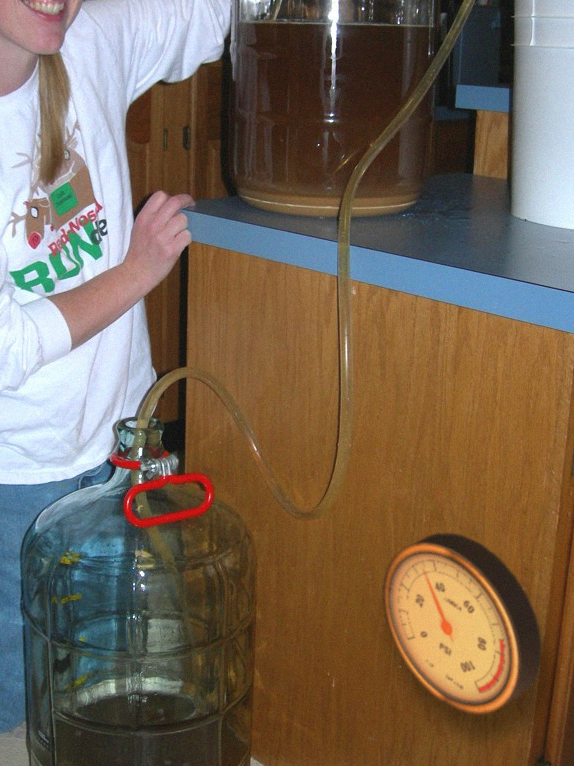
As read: 35
